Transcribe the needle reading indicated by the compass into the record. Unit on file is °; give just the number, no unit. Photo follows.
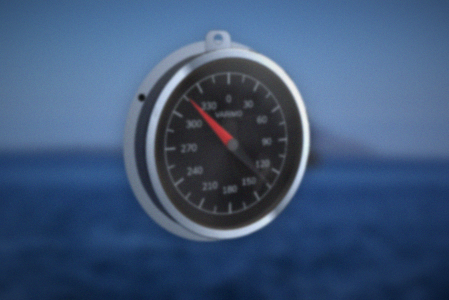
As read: 315
